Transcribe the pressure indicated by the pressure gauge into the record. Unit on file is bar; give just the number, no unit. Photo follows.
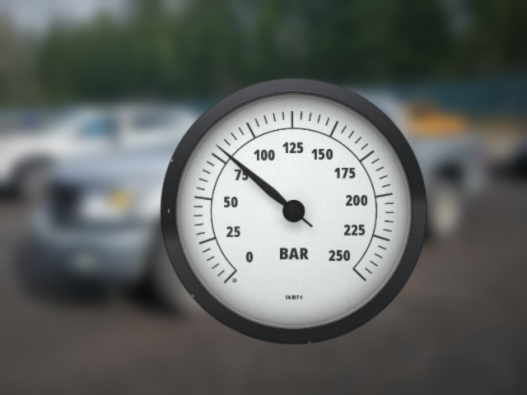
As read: 80
